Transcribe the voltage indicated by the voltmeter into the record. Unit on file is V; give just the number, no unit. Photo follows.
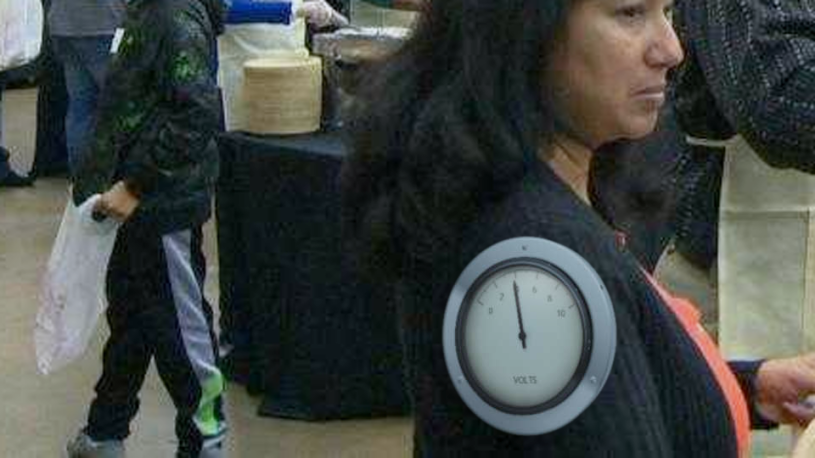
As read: 4
